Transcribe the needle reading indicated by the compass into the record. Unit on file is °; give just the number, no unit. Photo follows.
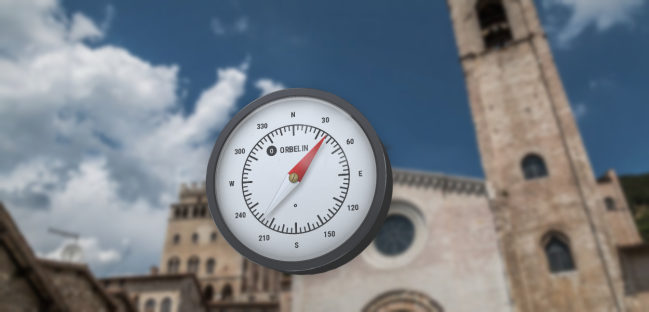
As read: 40
